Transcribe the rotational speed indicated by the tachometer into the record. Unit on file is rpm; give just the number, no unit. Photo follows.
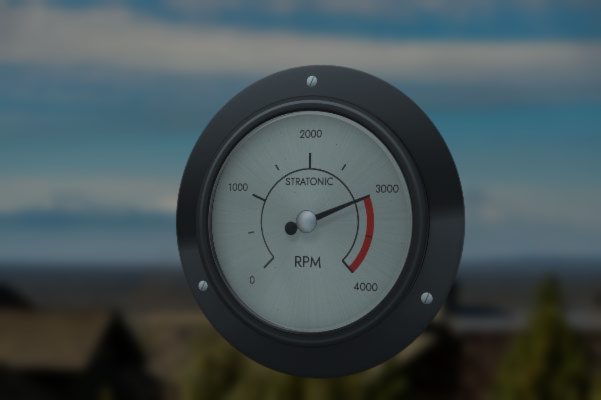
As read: 3000
